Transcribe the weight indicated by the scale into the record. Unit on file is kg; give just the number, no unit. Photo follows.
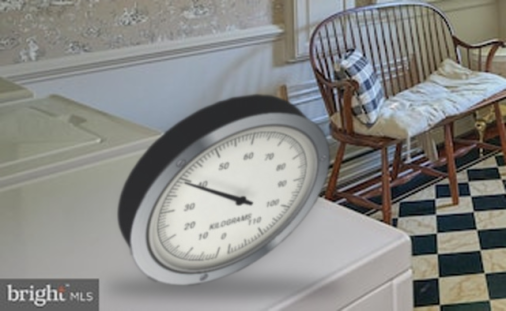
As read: 40
